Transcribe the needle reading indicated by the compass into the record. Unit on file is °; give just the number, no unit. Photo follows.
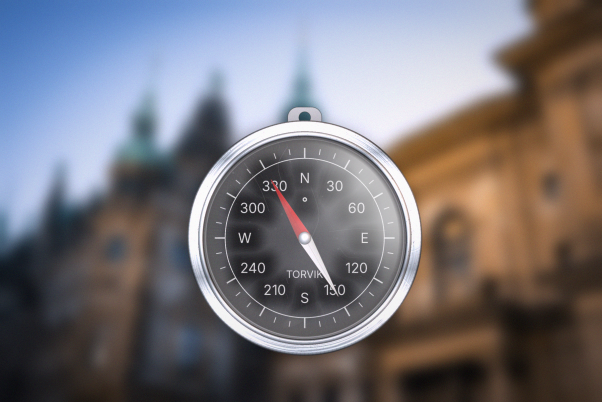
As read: 330
